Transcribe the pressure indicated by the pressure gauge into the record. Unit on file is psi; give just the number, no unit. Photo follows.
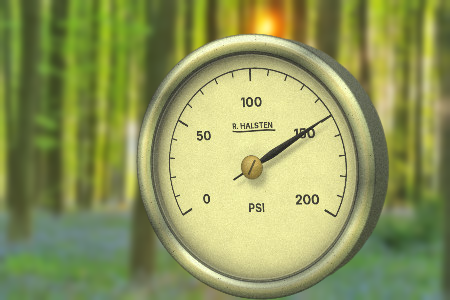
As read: 150
